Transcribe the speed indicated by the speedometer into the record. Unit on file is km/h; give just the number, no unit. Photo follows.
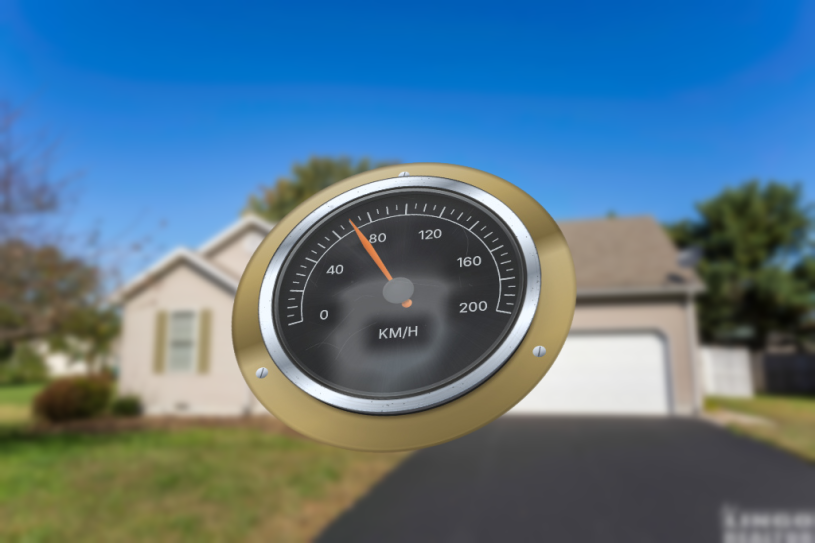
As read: 70
